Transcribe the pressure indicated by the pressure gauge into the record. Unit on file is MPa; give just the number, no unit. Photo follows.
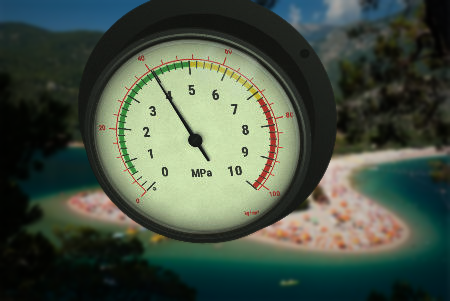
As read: 4
